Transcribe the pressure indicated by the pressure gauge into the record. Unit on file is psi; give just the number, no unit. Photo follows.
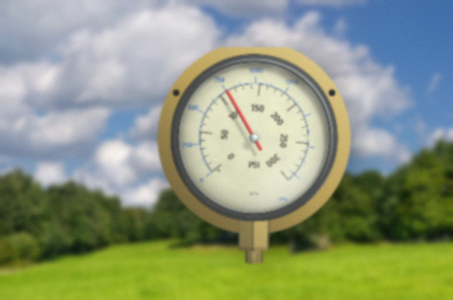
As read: 110
